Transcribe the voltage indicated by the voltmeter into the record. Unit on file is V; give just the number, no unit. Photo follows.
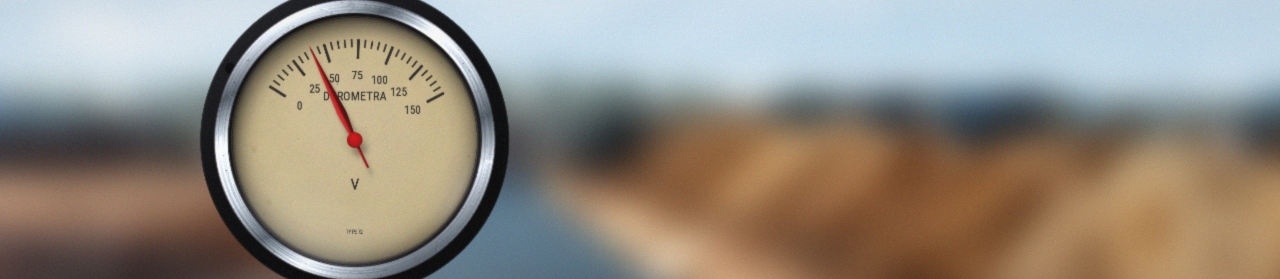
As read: 40
